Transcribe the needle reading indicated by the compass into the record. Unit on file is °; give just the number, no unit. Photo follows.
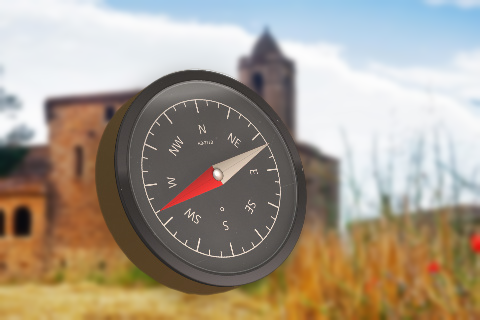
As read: 250
